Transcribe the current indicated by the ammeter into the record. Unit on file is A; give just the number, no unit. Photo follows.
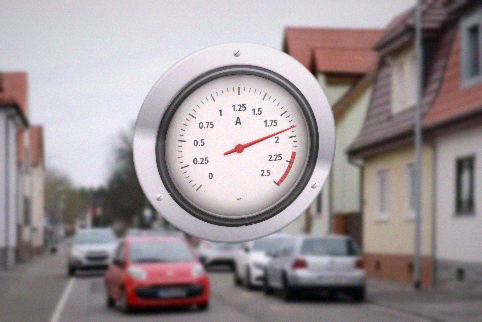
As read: 1.9
